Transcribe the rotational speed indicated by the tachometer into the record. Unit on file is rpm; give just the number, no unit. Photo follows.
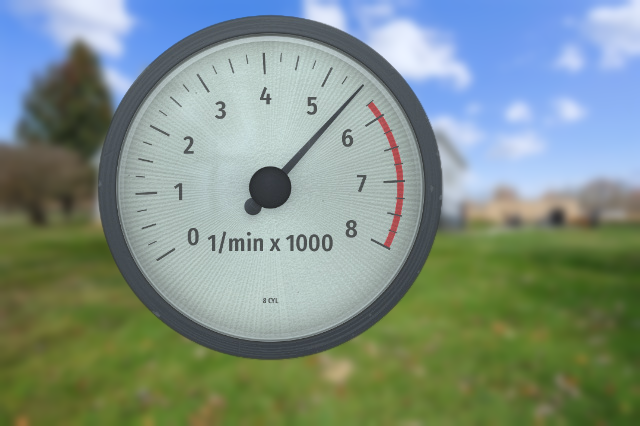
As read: 5500
